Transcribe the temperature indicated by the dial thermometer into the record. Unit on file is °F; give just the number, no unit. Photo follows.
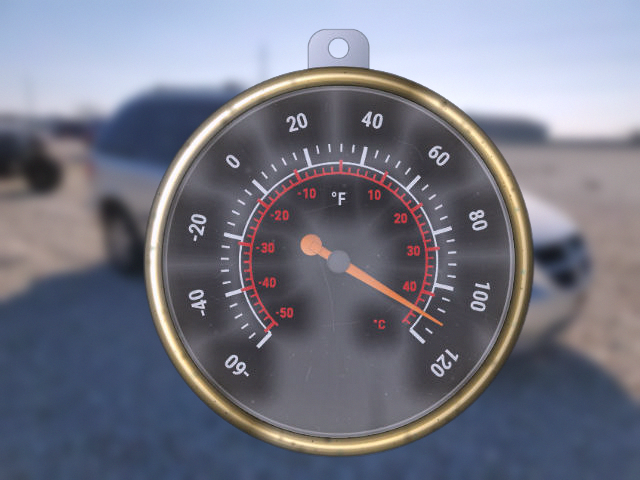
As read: 112
